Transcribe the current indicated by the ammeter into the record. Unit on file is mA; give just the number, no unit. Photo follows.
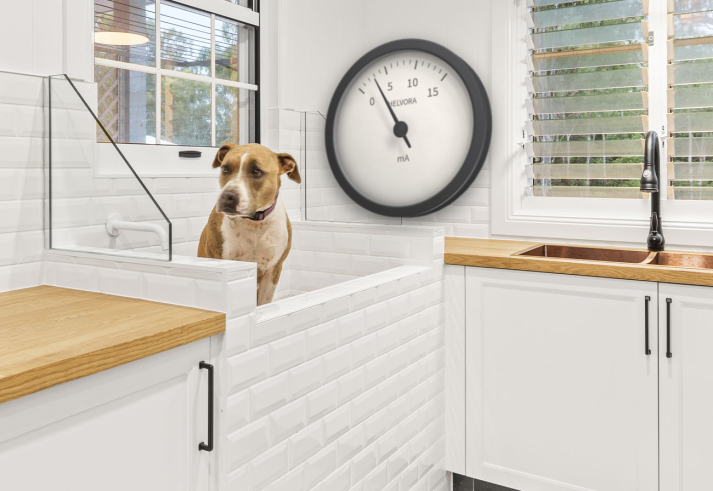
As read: 3
